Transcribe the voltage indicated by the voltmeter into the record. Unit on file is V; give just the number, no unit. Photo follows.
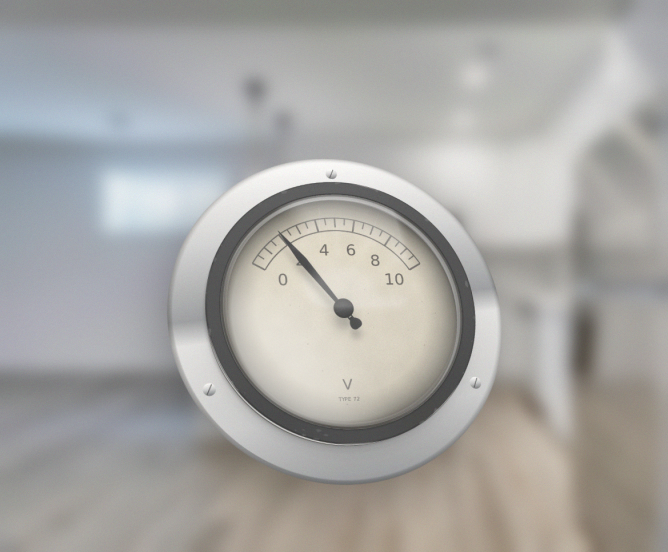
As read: 2
